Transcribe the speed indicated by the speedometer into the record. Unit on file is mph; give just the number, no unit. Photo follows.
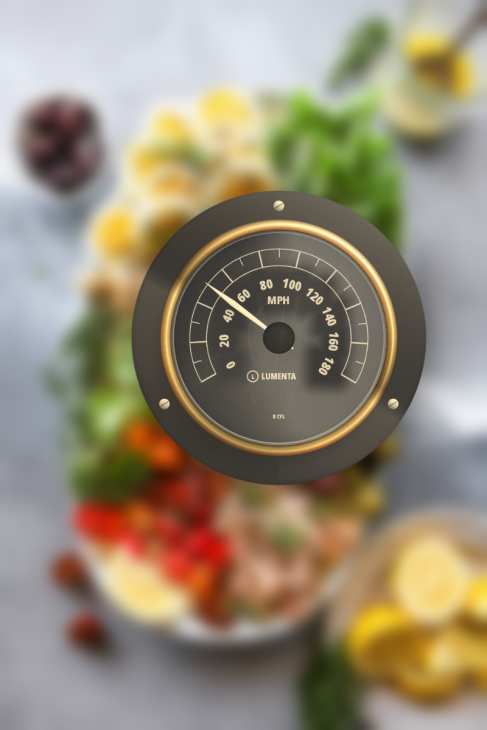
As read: 50
